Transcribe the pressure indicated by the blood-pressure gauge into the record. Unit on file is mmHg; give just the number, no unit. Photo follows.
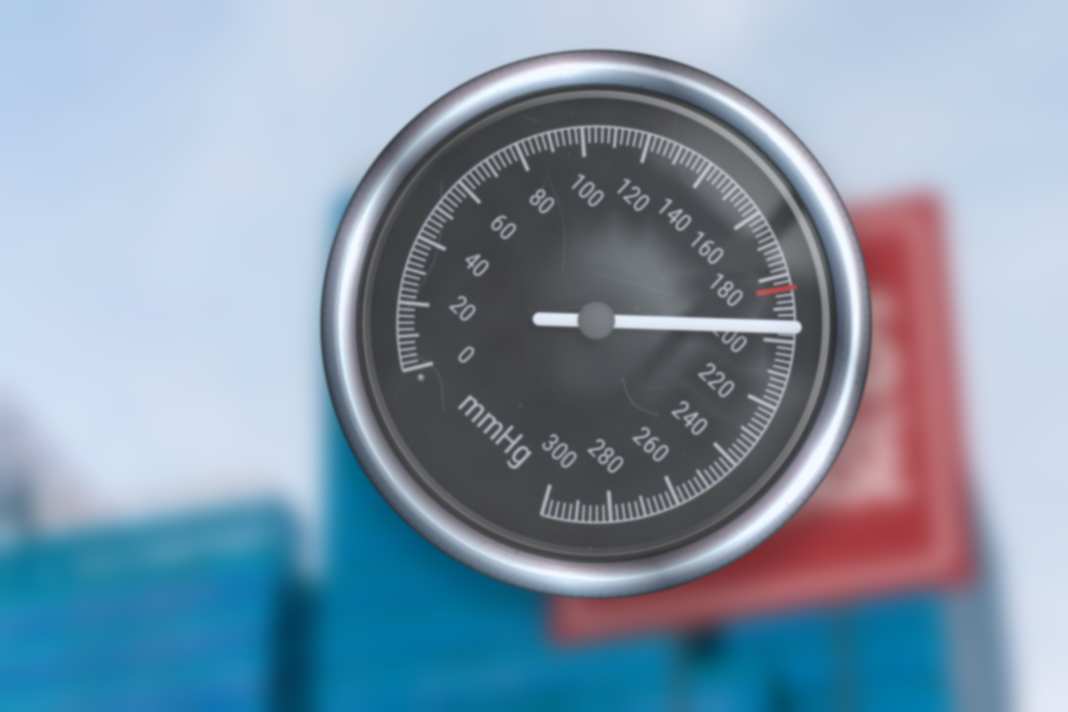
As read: 196
